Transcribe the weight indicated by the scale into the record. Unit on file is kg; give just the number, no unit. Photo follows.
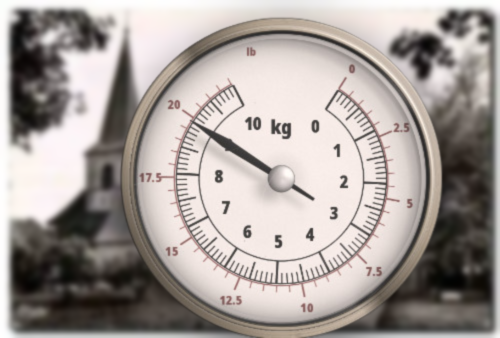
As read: 9
